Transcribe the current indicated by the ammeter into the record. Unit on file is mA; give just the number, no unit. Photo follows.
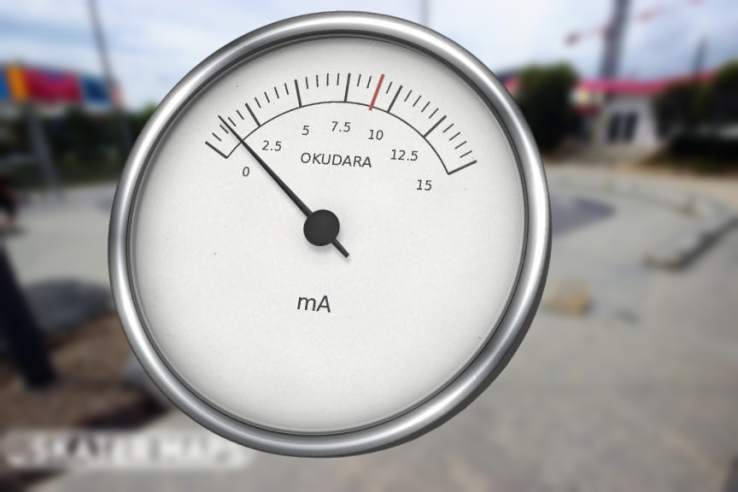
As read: 1.25
